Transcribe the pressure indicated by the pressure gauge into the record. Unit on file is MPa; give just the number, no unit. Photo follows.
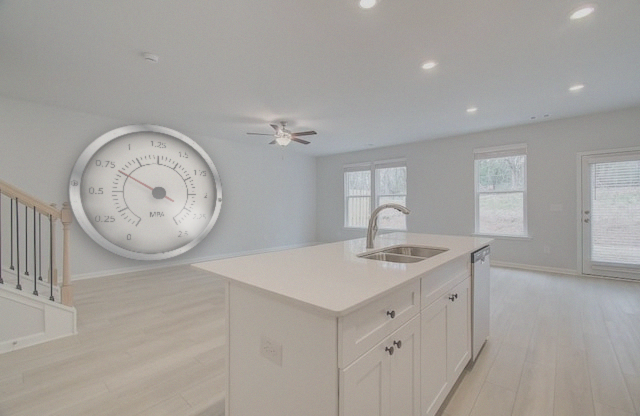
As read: 0.75
